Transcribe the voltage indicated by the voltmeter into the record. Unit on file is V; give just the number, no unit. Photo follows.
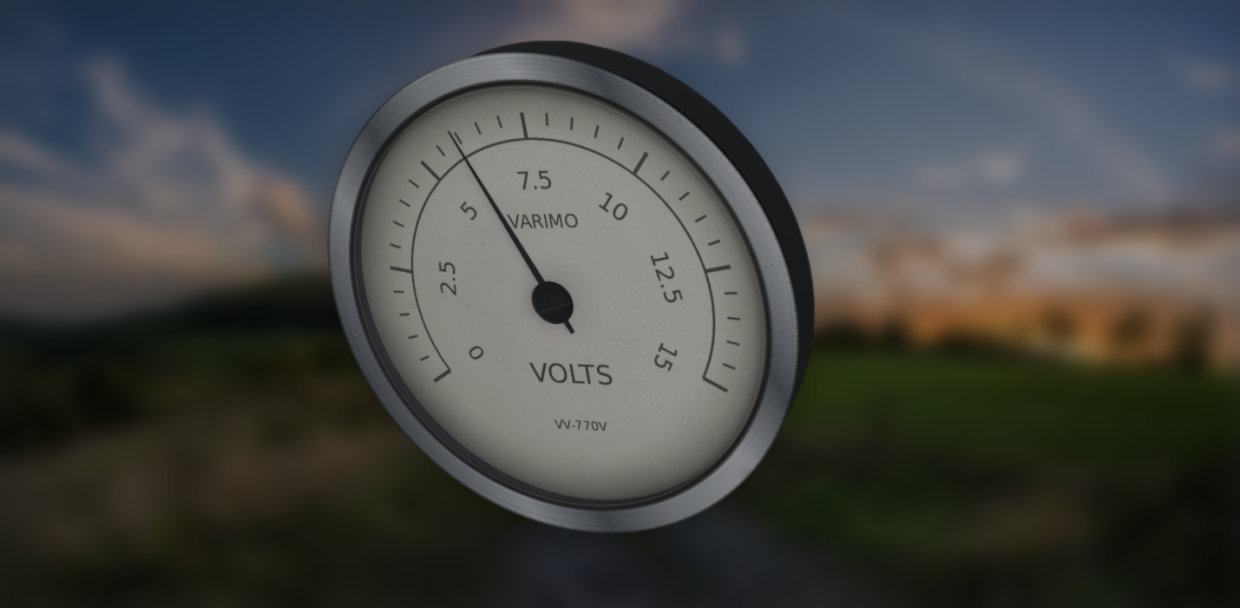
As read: 6
